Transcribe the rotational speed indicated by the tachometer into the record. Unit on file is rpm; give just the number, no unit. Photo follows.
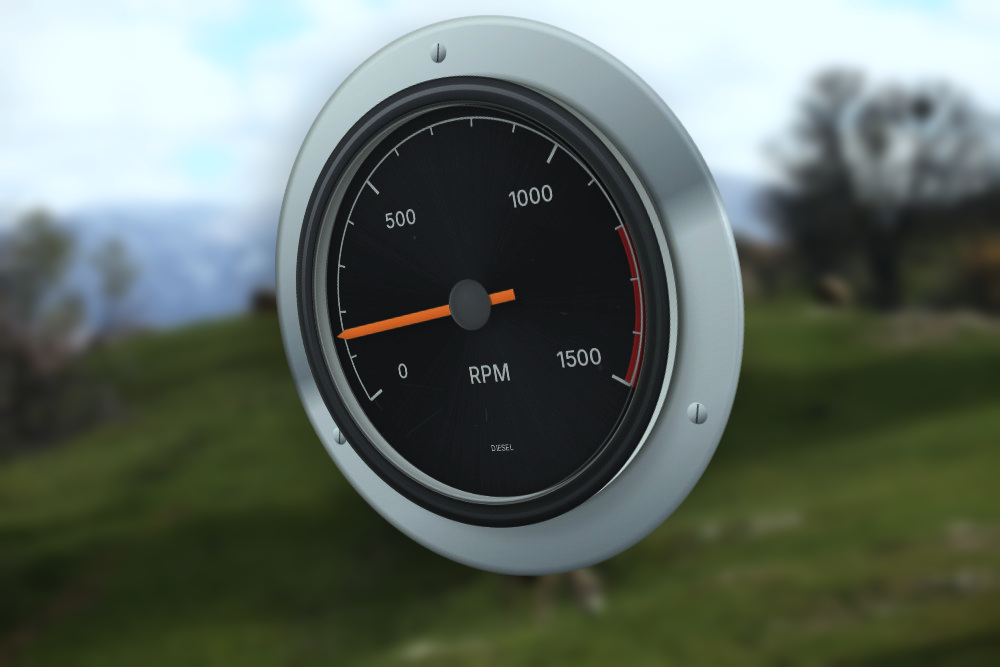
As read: 150
